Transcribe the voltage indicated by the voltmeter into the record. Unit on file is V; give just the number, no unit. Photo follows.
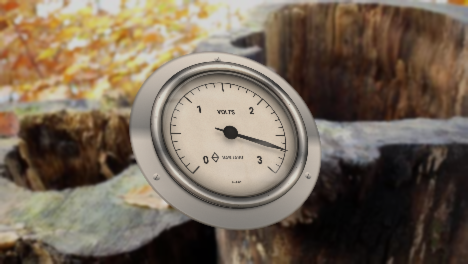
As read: 2.7
